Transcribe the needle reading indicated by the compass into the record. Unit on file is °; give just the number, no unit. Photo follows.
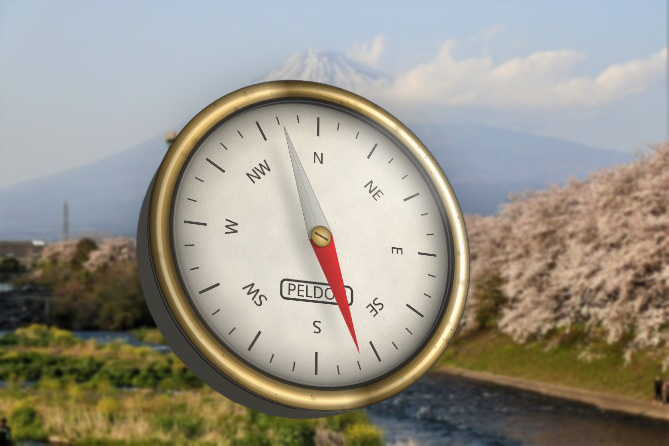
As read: 160
